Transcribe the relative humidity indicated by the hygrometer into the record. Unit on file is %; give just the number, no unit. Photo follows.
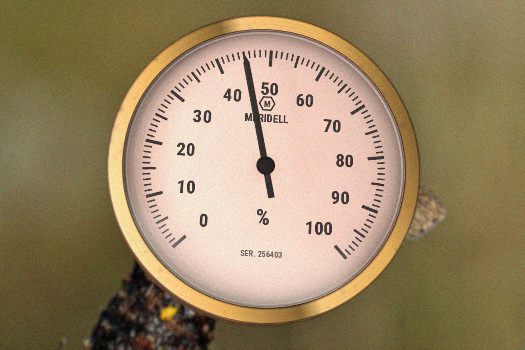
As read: 45
